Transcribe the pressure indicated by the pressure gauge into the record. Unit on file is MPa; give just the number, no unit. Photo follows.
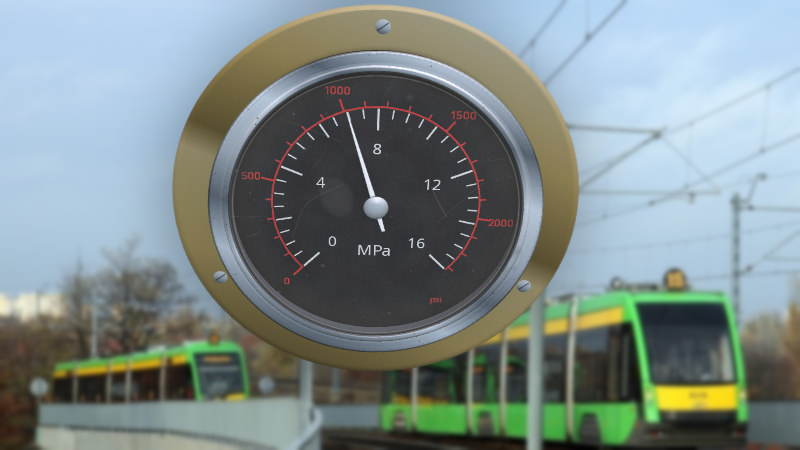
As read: 7
